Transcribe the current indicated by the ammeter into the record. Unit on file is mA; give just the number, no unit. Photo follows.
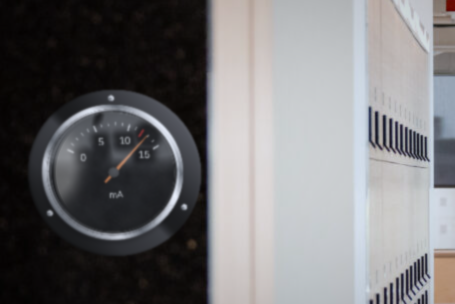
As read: 13
